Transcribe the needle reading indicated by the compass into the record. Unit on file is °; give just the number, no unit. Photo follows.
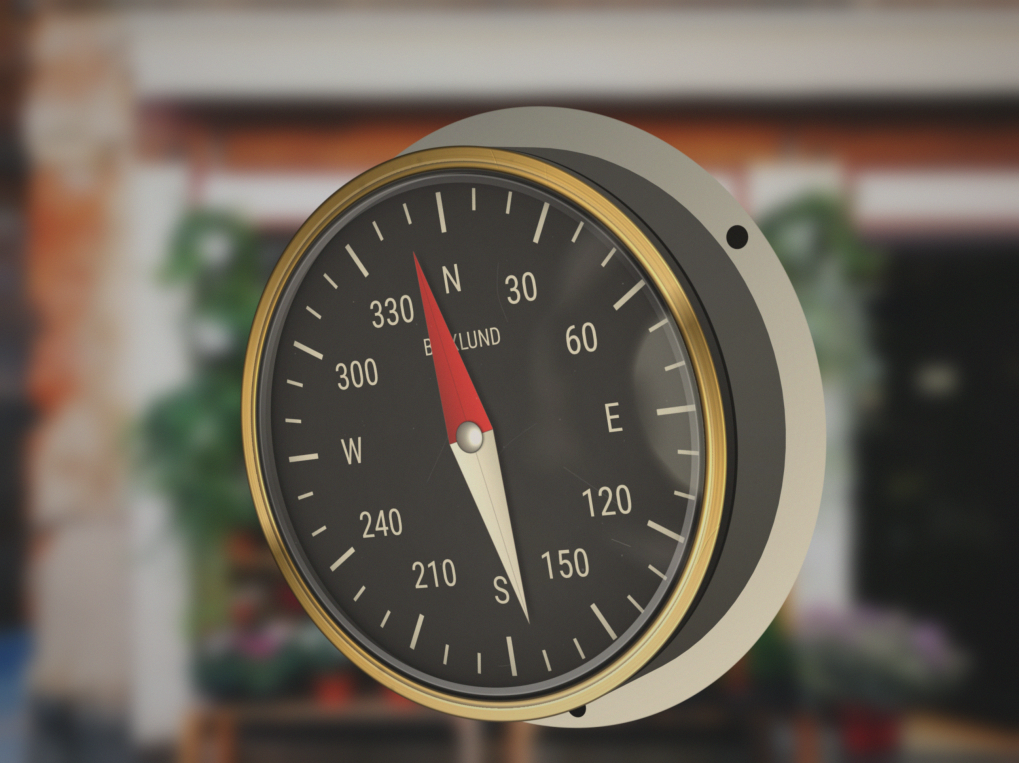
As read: 350
